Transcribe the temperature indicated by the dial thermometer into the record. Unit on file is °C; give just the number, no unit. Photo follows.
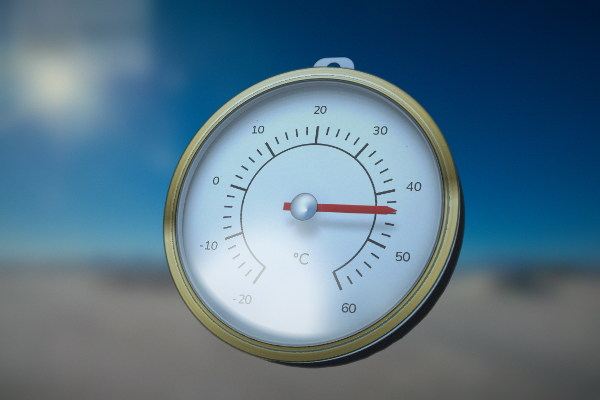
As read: 44
